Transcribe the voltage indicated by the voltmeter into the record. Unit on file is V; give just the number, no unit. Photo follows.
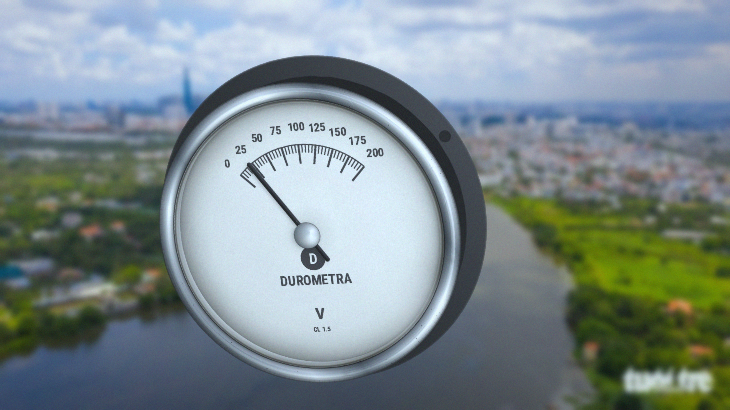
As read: 25
